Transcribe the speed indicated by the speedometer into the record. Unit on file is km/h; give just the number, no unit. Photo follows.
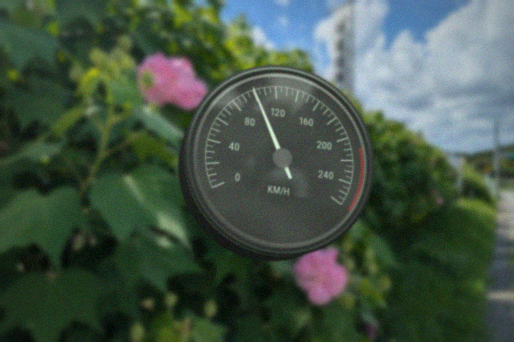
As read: 100
